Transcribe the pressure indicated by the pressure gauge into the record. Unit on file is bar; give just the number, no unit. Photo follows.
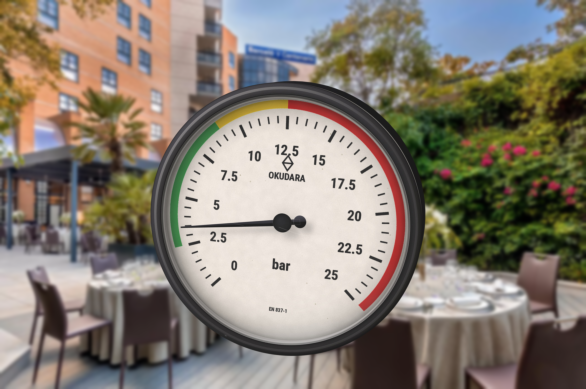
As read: 3.5
